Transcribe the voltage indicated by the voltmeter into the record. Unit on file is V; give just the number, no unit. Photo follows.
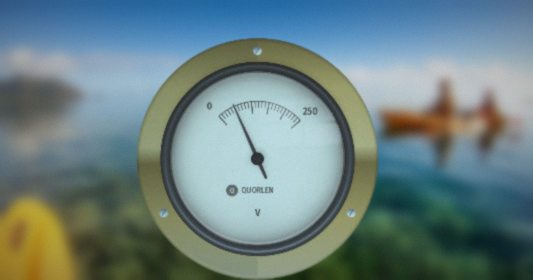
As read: 50
